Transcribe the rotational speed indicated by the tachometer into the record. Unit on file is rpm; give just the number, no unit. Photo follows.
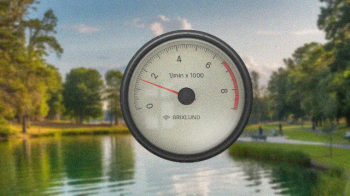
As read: 1500
